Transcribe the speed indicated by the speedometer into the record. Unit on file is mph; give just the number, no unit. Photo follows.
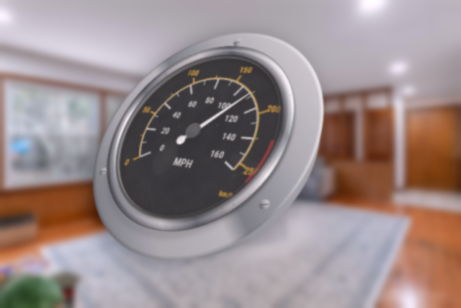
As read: 110
